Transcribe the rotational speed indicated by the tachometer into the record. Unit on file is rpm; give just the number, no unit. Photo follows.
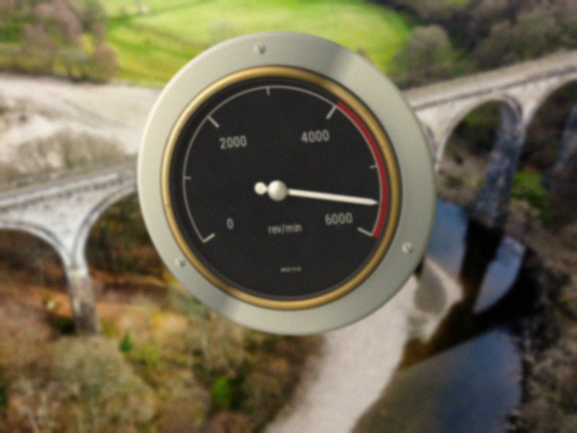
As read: 5500
